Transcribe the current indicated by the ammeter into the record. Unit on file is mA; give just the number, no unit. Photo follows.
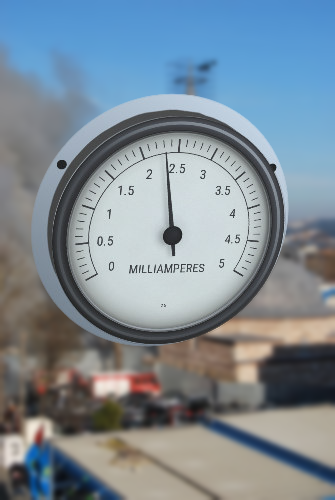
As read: 2.3
